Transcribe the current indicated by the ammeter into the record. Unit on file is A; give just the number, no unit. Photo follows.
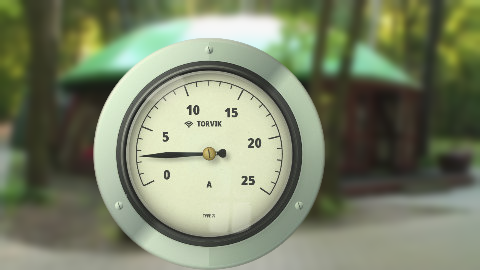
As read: 2.5
